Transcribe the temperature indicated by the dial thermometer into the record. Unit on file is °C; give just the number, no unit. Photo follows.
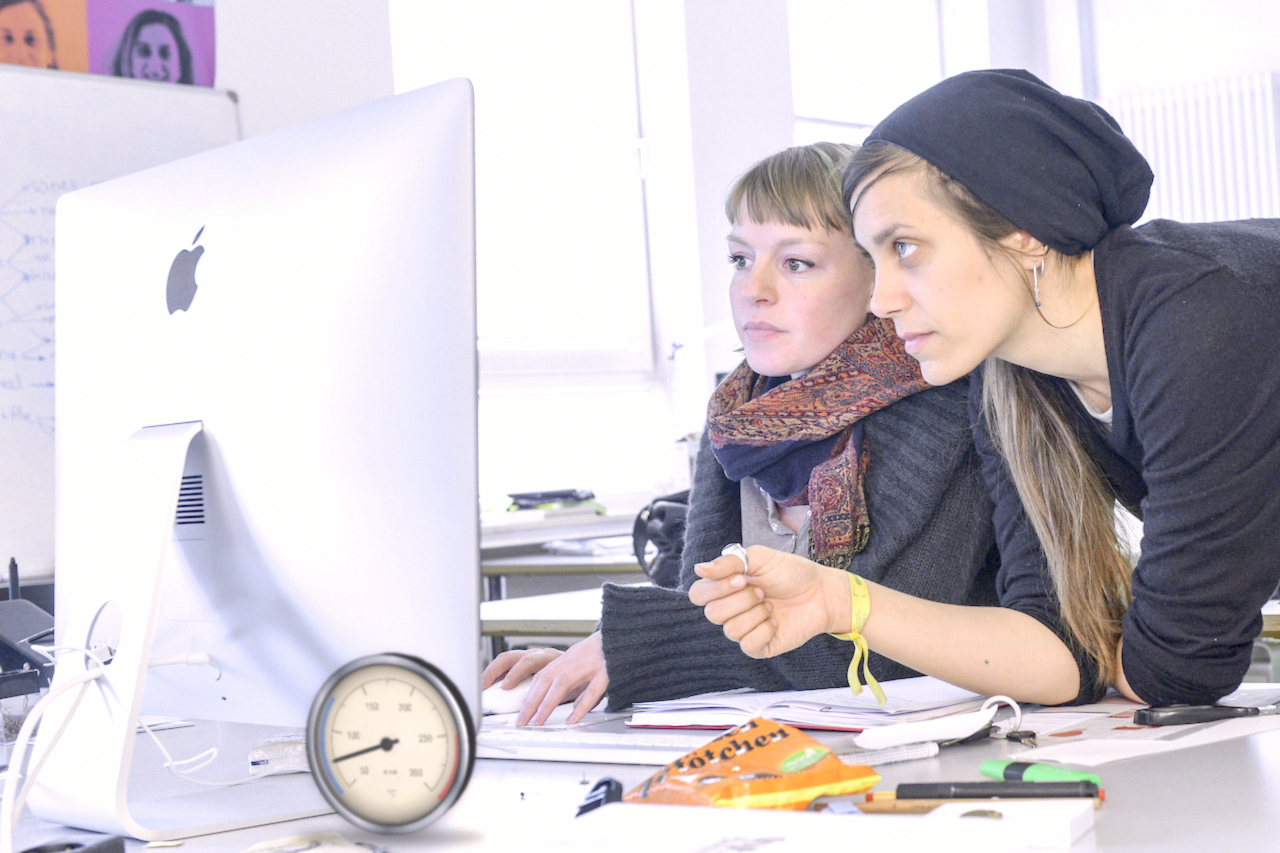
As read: 75
